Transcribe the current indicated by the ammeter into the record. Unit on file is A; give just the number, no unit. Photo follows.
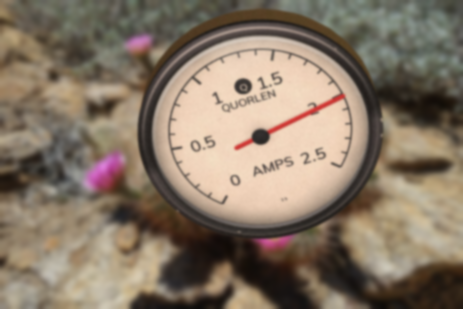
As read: 2
